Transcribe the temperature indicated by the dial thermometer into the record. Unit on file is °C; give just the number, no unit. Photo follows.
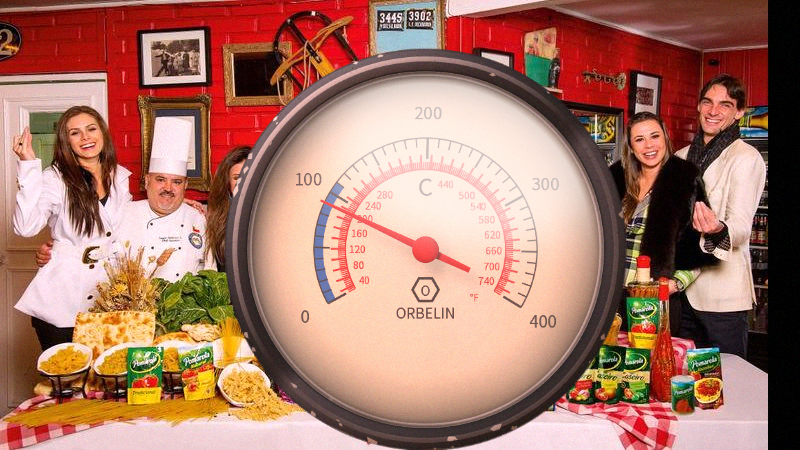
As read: 90
